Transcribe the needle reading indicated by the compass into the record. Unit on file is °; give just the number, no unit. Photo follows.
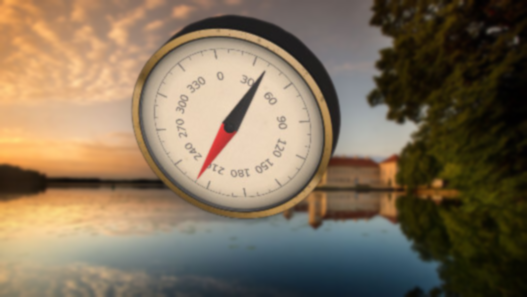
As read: 220
